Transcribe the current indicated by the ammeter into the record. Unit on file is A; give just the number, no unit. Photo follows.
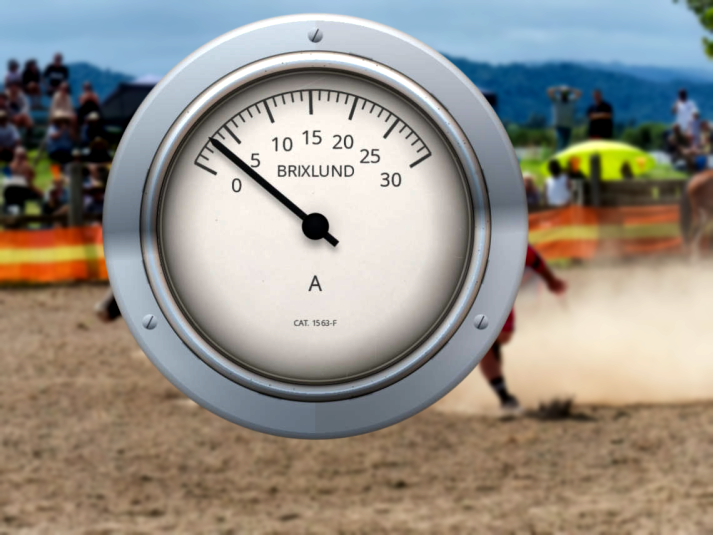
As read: 3
